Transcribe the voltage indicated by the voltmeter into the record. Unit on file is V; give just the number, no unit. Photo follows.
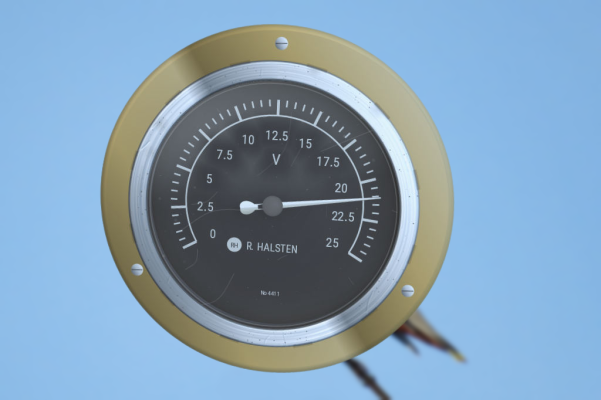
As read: 21
